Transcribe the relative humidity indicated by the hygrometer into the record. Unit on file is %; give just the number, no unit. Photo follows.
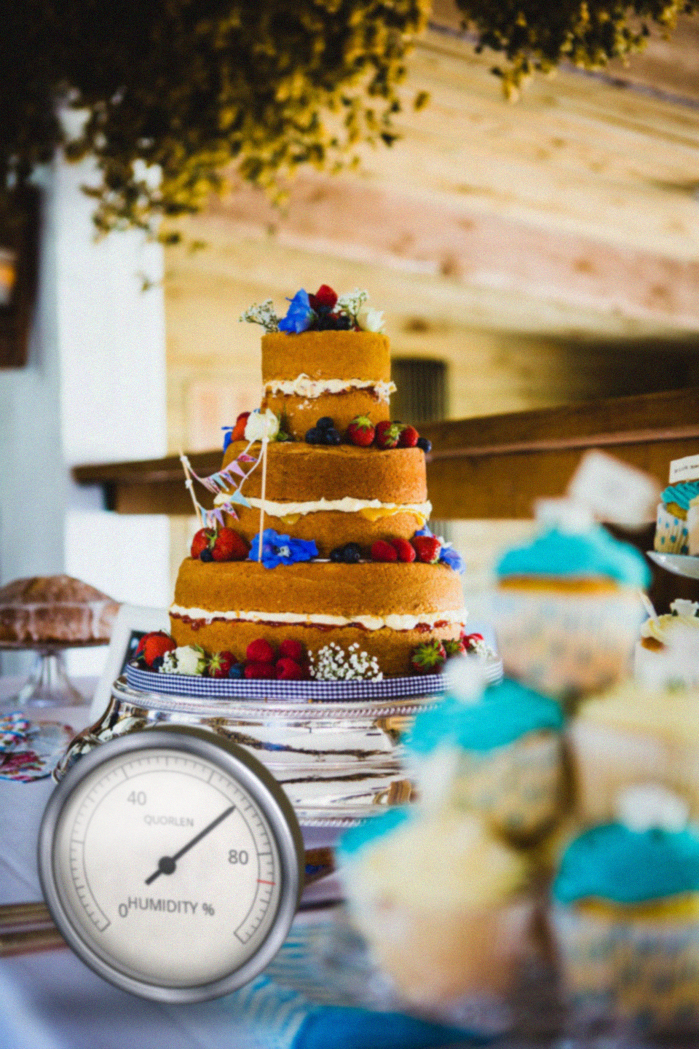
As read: 68
